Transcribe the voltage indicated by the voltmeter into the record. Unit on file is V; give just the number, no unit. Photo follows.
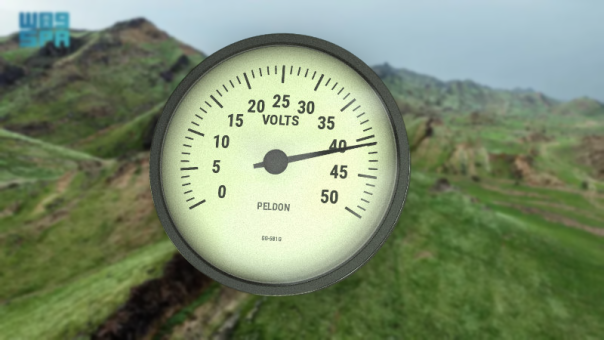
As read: 41
